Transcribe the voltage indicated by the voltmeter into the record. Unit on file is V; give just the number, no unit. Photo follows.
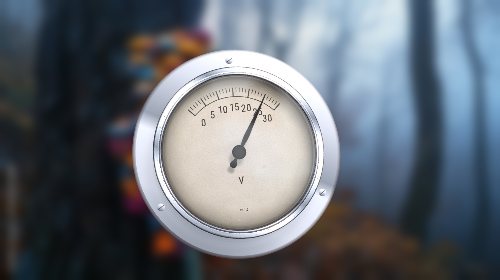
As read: 25
